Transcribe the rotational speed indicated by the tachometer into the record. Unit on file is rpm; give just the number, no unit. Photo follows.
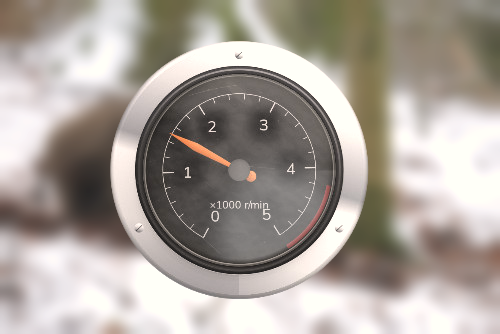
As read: 1500
